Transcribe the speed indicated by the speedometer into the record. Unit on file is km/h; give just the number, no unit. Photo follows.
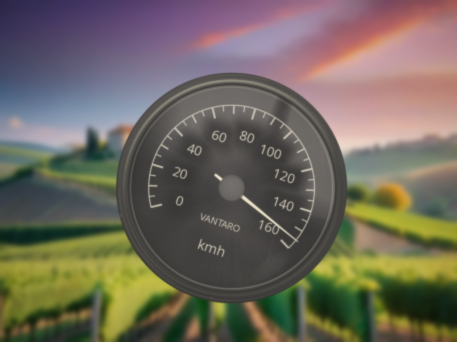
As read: 155
